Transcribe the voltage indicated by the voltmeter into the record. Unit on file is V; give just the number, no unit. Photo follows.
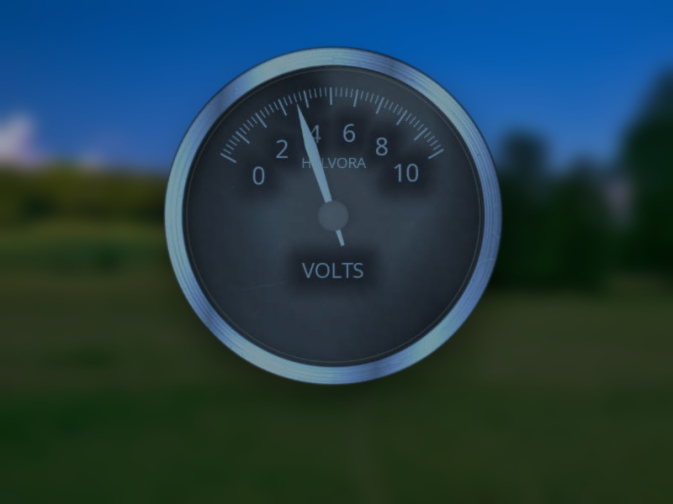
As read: 3.6
